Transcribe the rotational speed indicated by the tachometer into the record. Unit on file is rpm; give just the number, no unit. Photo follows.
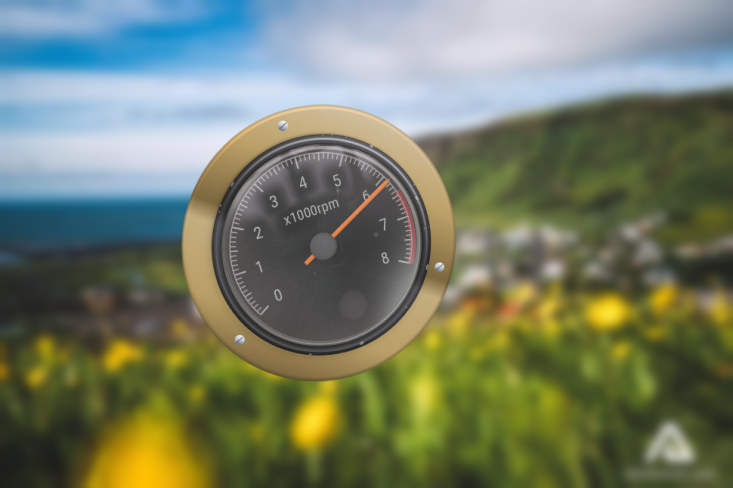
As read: 6100
